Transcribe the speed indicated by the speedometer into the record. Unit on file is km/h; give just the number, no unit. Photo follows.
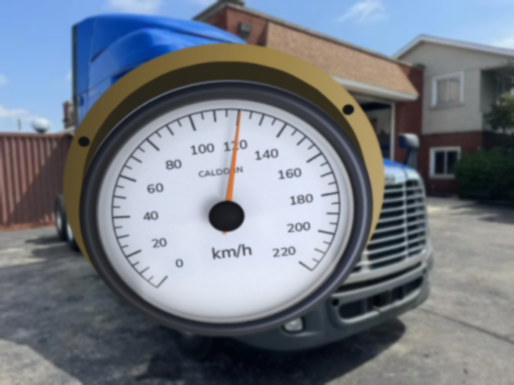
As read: 120
